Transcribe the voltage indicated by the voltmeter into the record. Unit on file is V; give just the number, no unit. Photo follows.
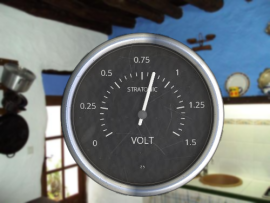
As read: 0.85
